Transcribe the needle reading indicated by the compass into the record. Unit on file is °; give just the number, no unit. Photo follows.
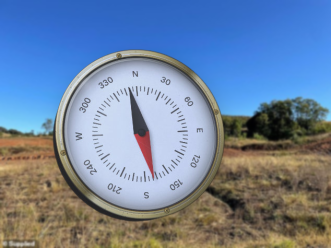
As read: 170
